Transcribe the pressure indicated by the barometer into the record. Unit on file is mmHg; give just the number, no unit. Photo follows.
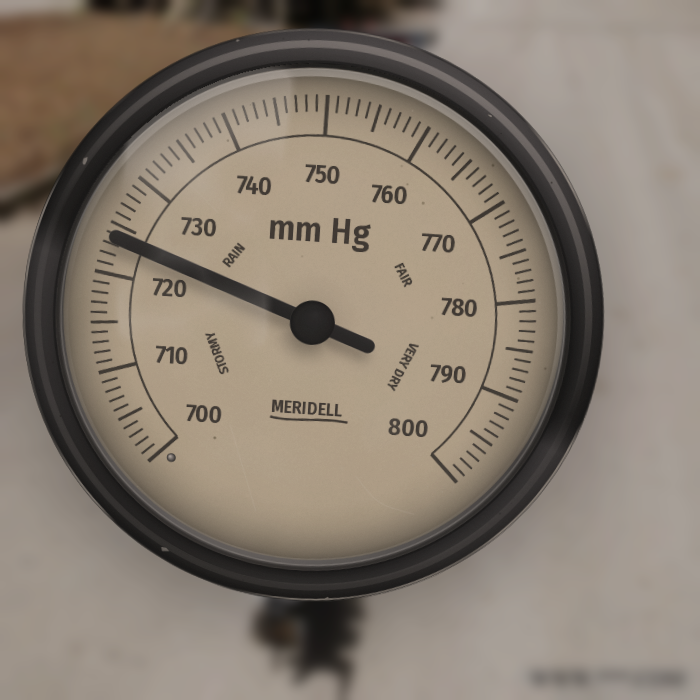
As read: 724
